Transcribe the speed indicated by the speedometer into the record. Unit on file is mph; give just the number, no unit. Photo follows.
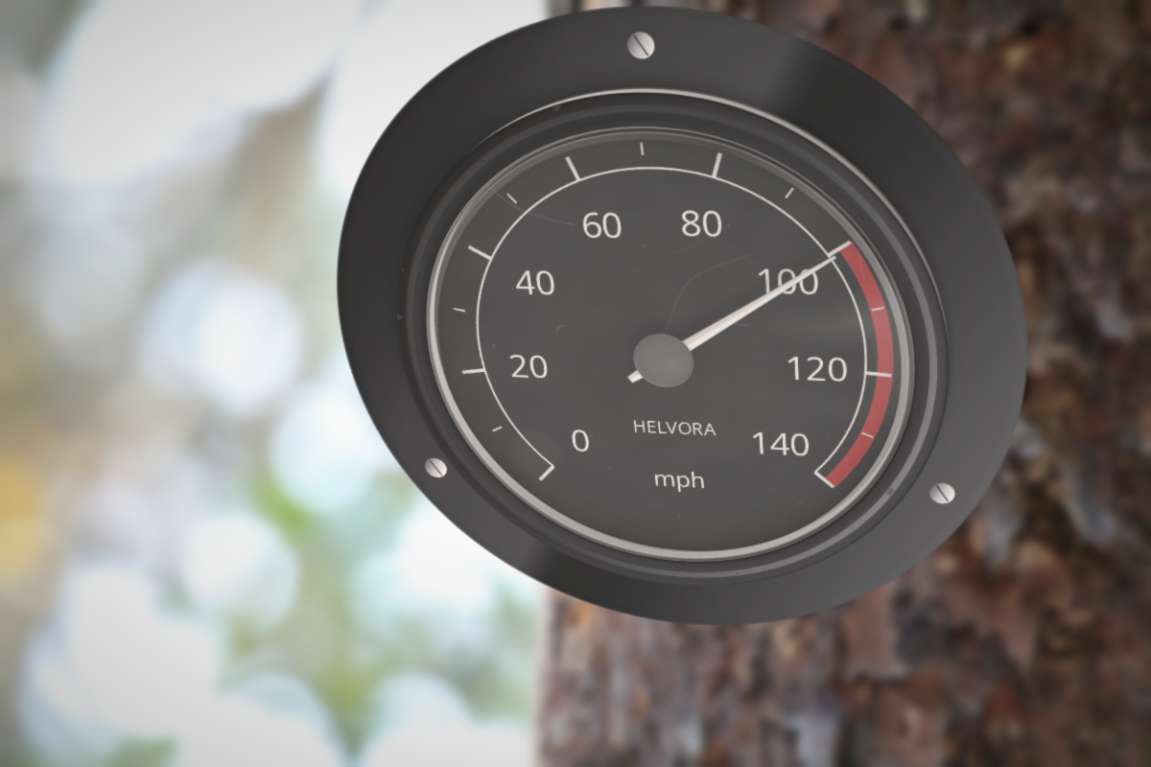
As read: 100
